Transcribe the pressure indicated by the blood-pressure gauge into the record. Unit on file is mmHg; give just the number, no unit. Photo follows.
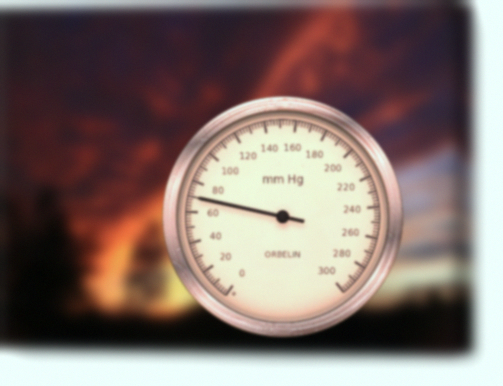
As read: 70
